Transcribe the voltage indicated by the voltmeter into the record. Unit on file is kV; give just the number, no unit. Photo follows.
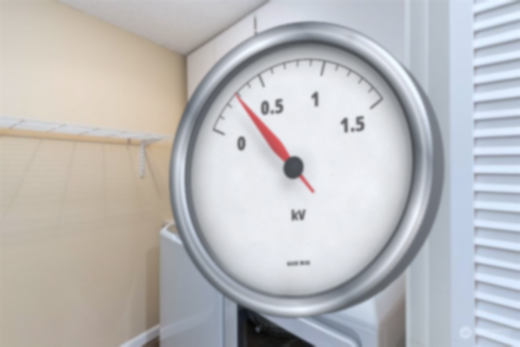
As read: 0.3
